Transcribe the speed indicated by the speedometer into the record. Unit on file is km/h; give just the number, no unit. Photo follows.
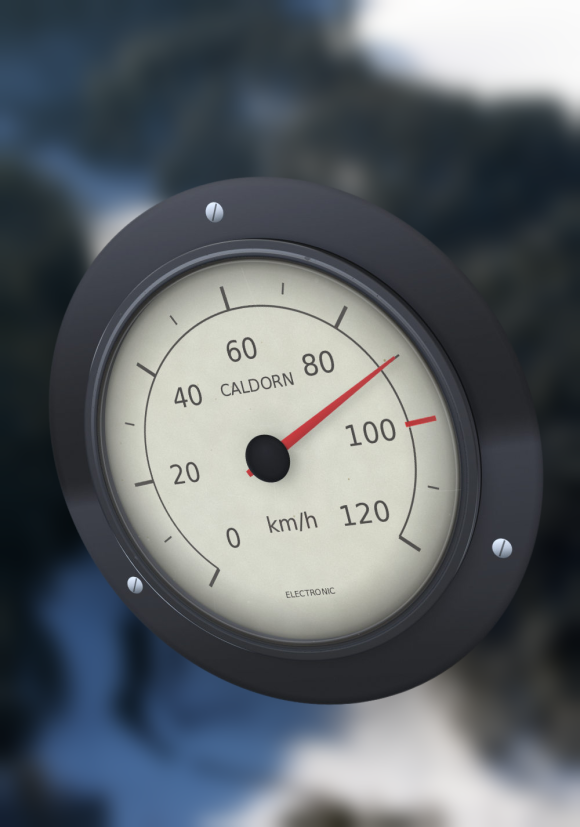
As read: 90
